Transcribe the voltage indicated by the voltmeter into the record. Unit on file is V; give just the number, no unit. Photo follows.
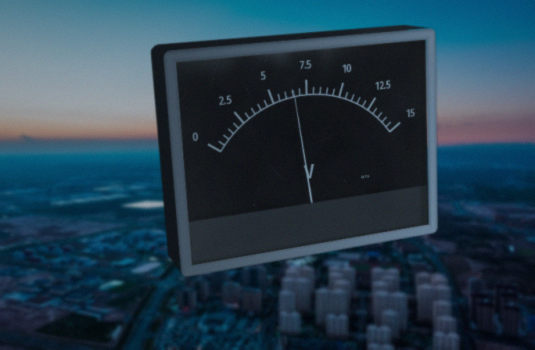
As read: 6.5
